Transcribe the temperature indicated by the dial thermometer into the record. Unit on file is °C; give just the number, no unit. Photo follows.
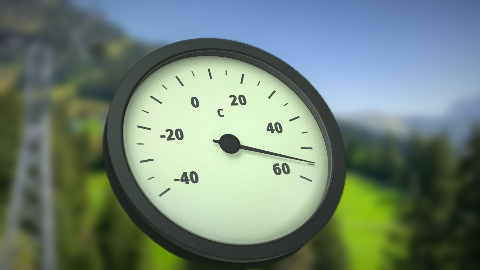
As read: 55
